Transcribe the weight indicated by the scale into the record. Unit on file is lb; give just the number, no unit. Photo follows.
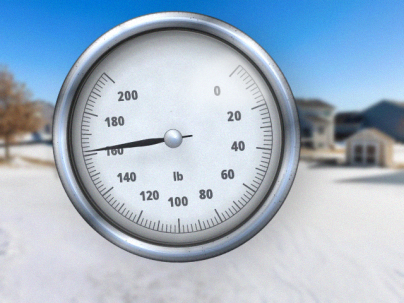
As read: 162
